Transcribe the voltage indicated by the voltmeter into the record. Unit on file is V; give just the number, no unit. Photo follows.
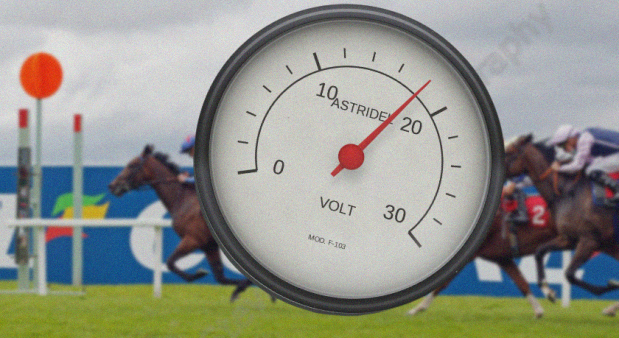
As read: 18
